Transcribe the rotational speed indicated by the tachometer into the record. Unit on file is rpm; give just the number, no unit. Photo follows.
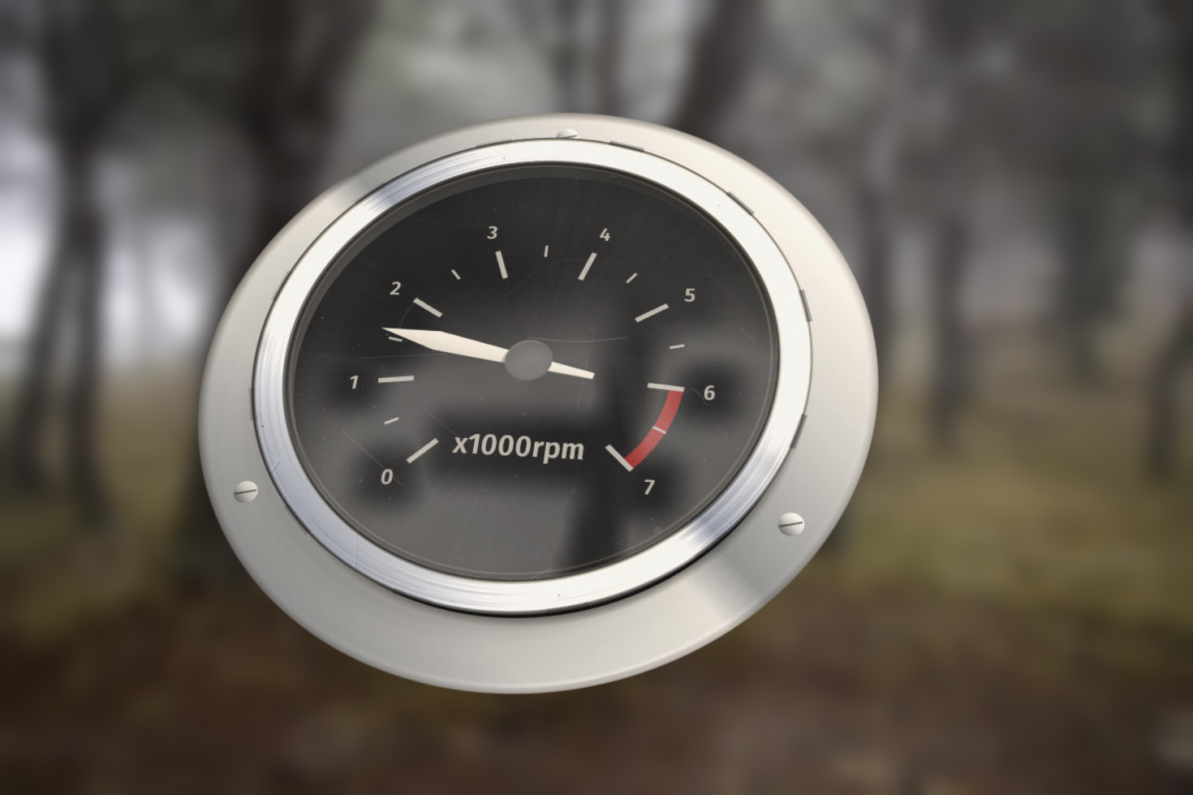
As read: 1500
